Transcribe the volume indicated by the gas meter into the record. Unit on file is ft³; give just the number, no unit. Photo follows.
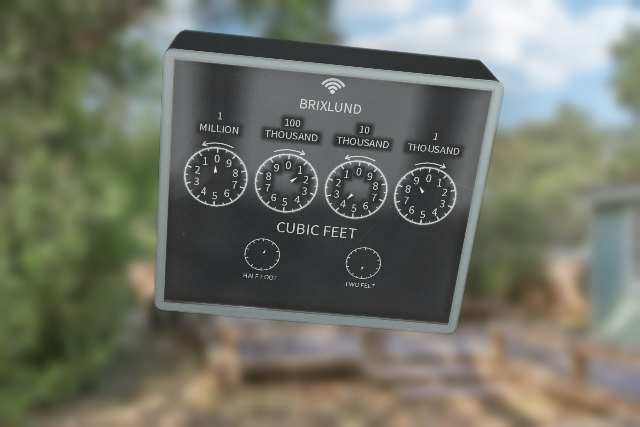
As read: 13900
